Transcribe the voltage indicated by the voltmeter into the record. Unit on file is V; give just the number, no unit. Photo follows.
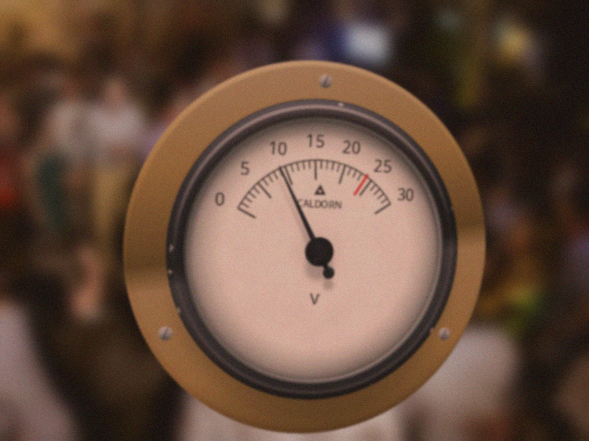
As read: 9
